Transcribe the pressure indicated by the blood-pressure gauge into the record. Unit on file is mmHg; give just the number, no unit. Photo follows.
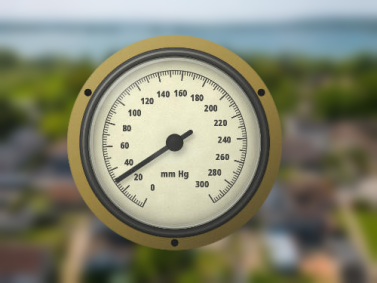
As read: 30
